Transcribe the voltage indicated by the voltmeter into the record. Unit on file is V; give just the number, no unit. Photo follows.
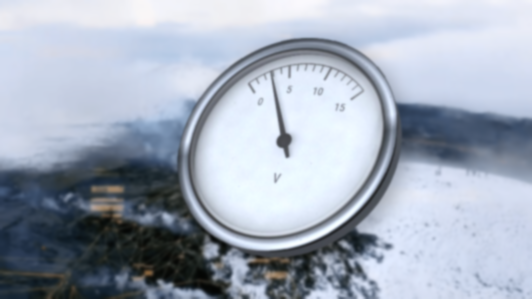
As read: 3
